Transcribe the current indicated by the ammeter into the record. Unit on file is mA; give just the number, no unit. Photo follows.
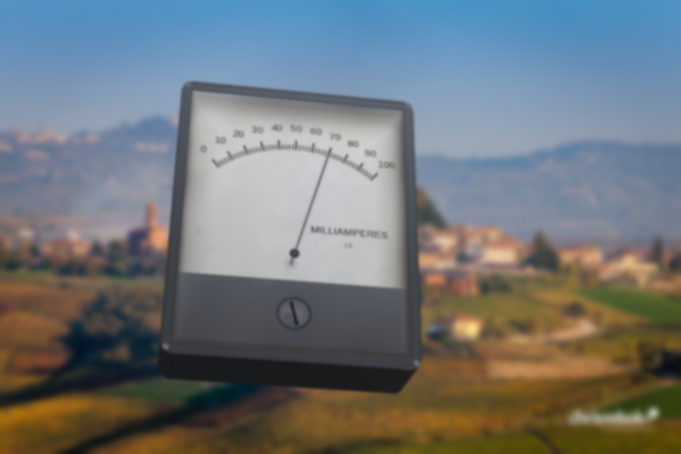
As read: 70
